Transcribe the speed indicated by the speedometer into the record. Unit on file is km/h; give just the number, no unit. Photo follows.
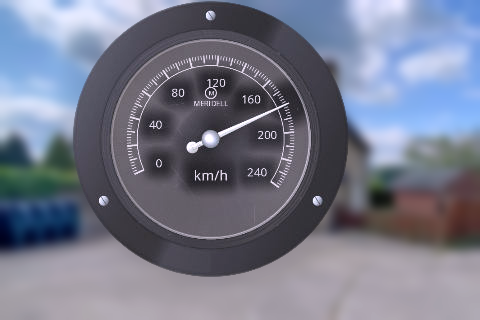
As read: 180
